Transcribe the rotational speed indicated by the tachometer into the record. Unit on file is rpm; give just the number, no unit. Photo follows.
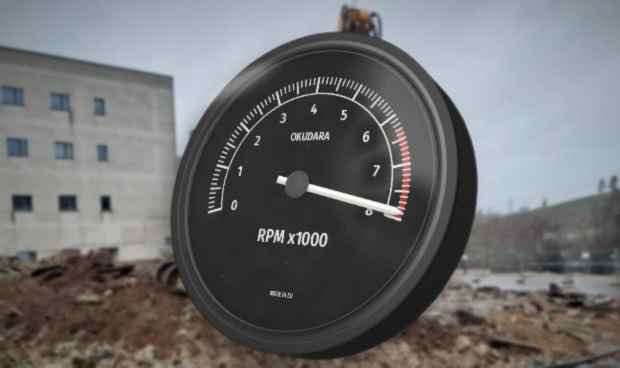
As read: 7900
